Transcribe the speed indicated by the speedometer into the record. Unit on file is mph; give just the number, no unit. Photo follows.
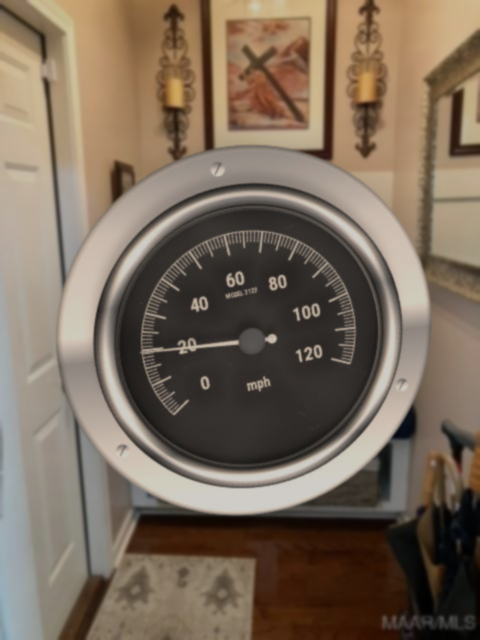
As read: 20
